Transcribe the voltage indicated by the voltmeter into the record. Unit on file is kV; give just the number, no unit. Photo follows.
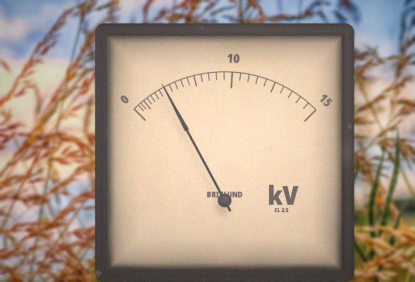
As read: 5
